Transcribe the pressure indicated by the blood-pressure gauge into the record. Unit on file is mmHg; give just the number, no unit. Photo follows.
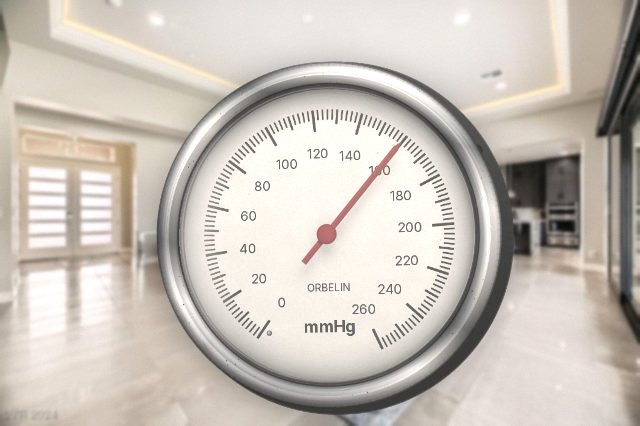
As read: 160
